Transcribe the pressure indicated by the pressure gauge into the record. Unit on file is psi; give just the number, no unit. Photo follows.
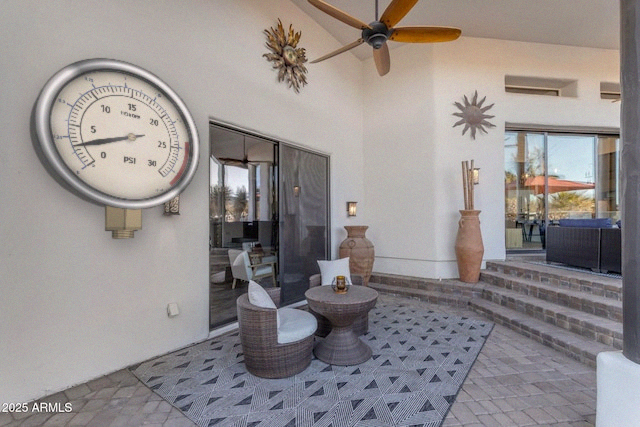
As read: 2.5
